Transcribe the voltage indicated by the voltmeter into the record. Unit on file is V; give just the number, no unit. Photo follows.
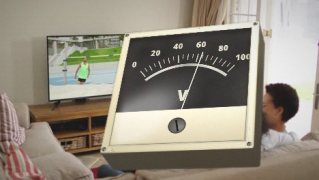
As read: 65
